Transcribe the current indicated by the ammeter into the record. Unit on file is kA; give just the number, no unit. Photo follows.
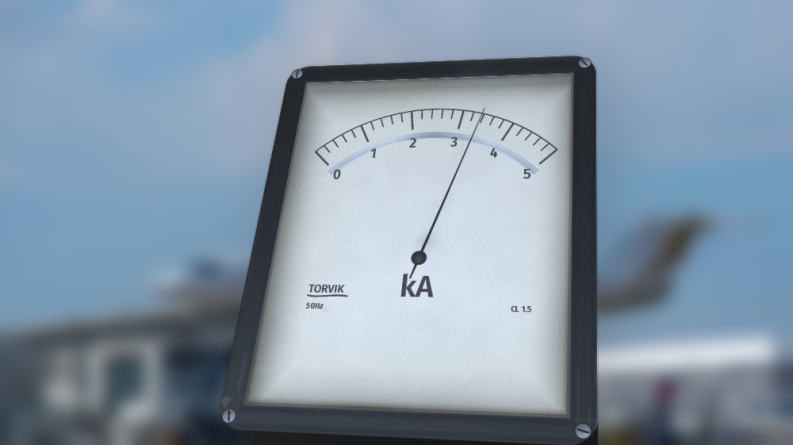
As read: 3.4
